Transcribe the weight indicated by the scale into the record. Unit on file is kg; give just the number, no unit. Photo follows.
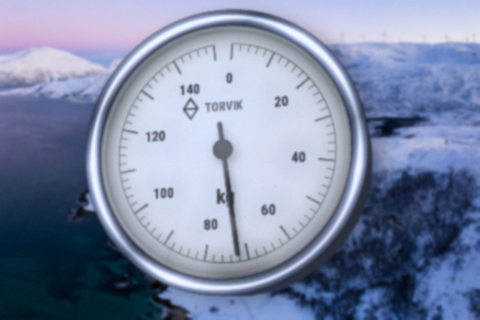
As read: 72
